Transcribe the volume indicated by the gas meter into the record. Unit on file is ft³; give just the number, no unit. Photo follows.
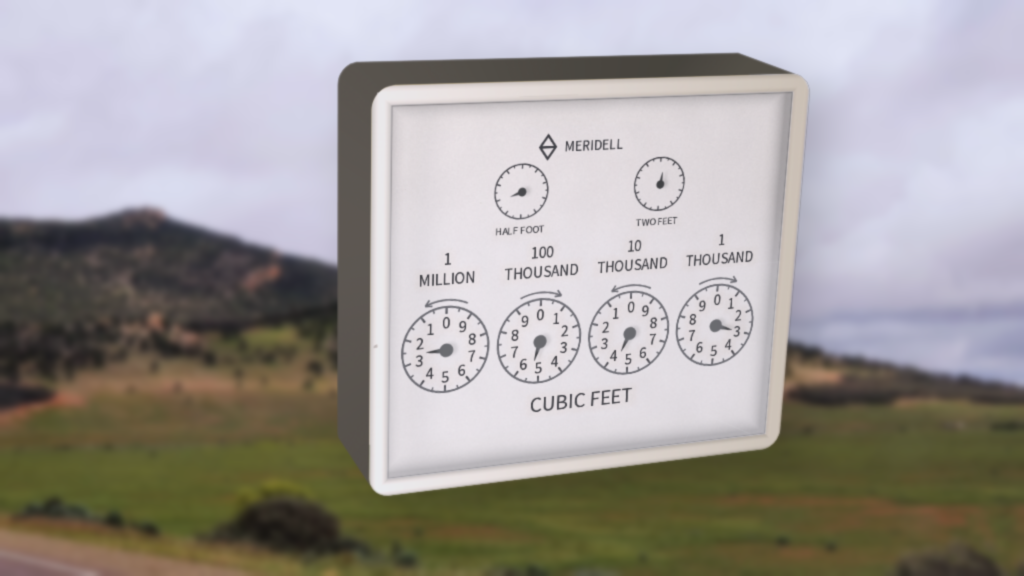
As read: 254300
